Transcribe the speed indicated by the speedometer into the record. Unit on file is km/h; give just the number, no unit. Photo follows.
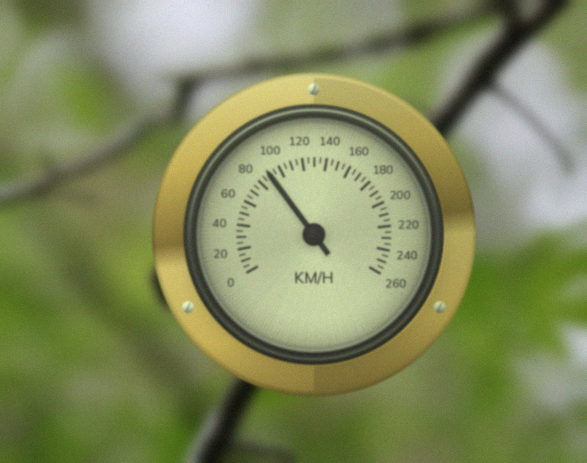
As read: 90
